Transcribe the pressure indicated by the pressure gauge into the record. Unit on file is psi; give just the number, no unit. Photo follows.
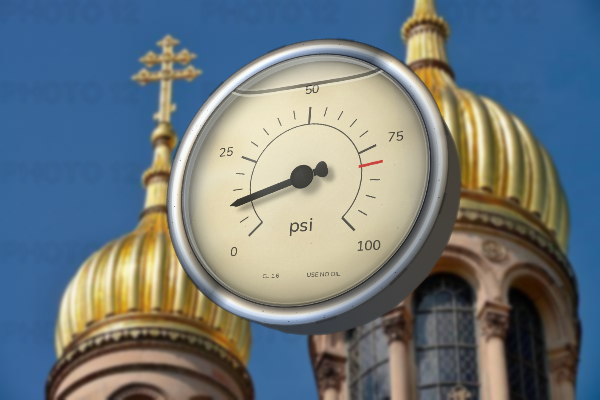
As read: 10
